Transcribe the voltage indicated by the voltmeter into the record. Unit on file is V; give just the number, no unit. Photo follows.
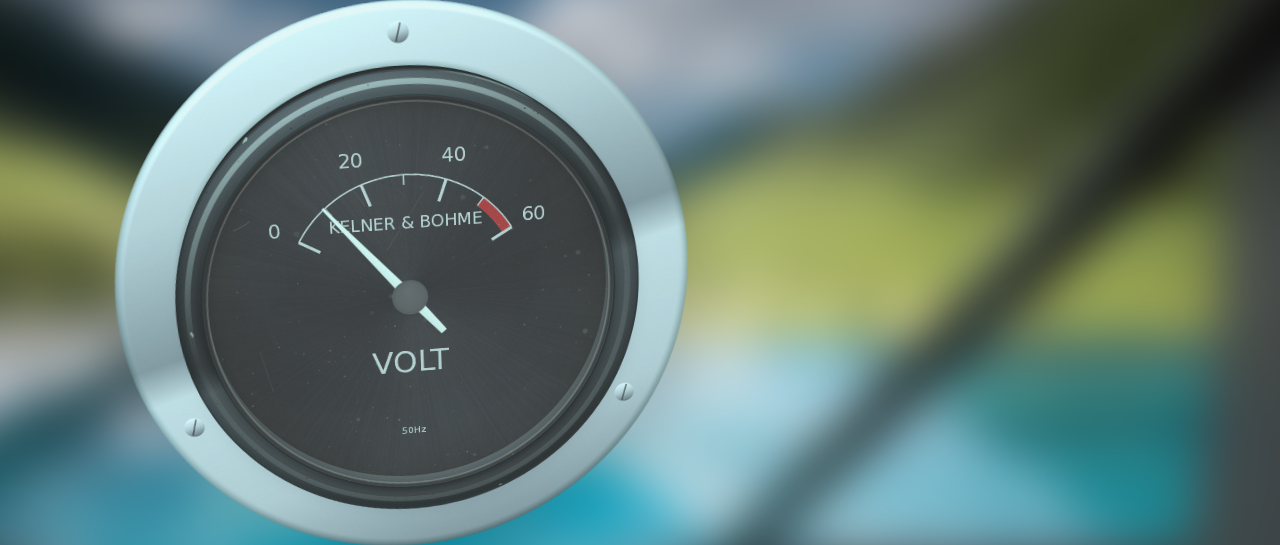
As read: 10
